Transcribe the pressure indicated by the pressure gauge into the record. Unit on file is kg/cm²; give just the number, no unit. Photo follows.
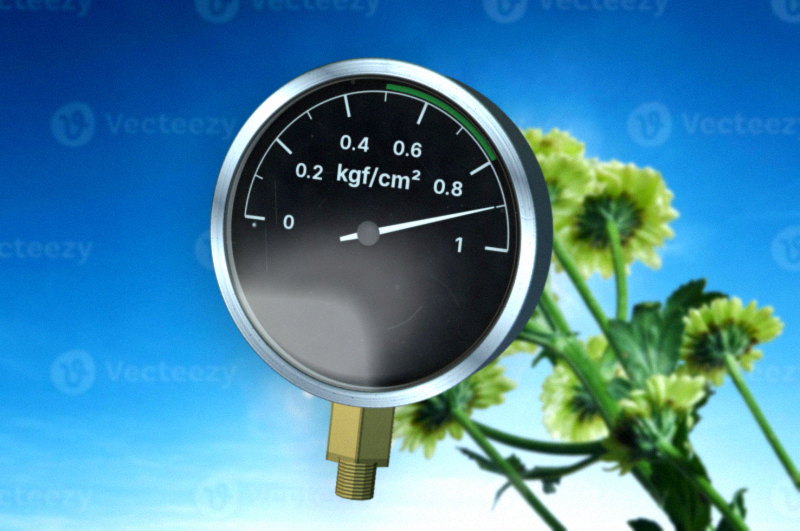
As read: 0.9
